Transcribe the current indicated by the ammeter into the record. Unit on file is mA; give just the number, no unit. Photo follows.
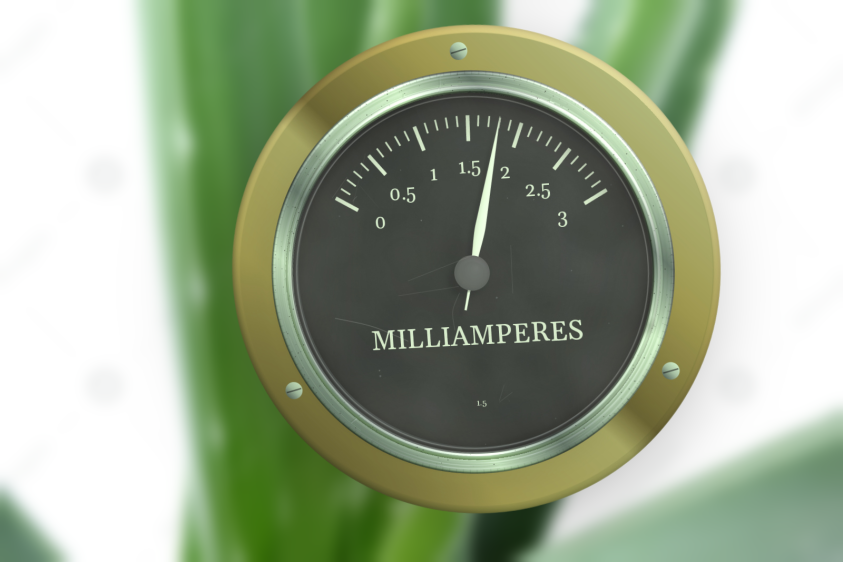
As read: 1.8
